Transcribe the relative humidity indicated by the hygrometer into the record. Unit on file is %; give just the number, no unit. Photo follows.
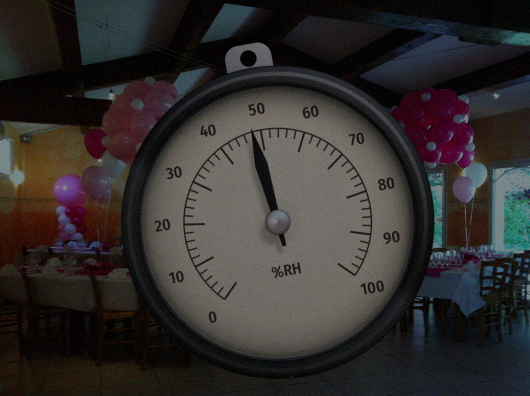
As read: 48
